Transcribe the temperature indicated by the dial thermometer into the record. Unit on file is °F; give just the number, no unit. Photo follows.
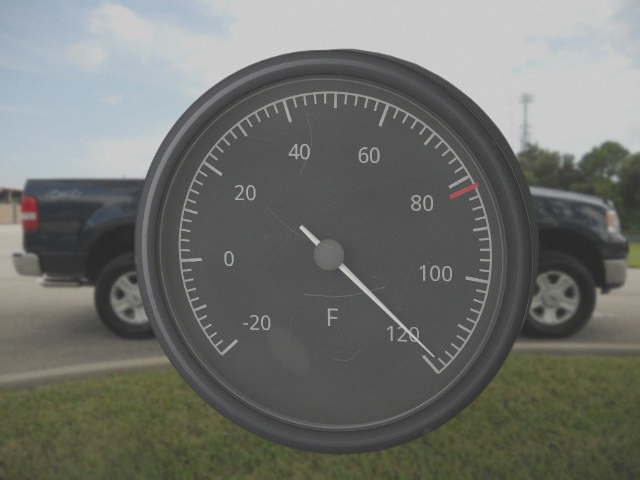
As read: 118
